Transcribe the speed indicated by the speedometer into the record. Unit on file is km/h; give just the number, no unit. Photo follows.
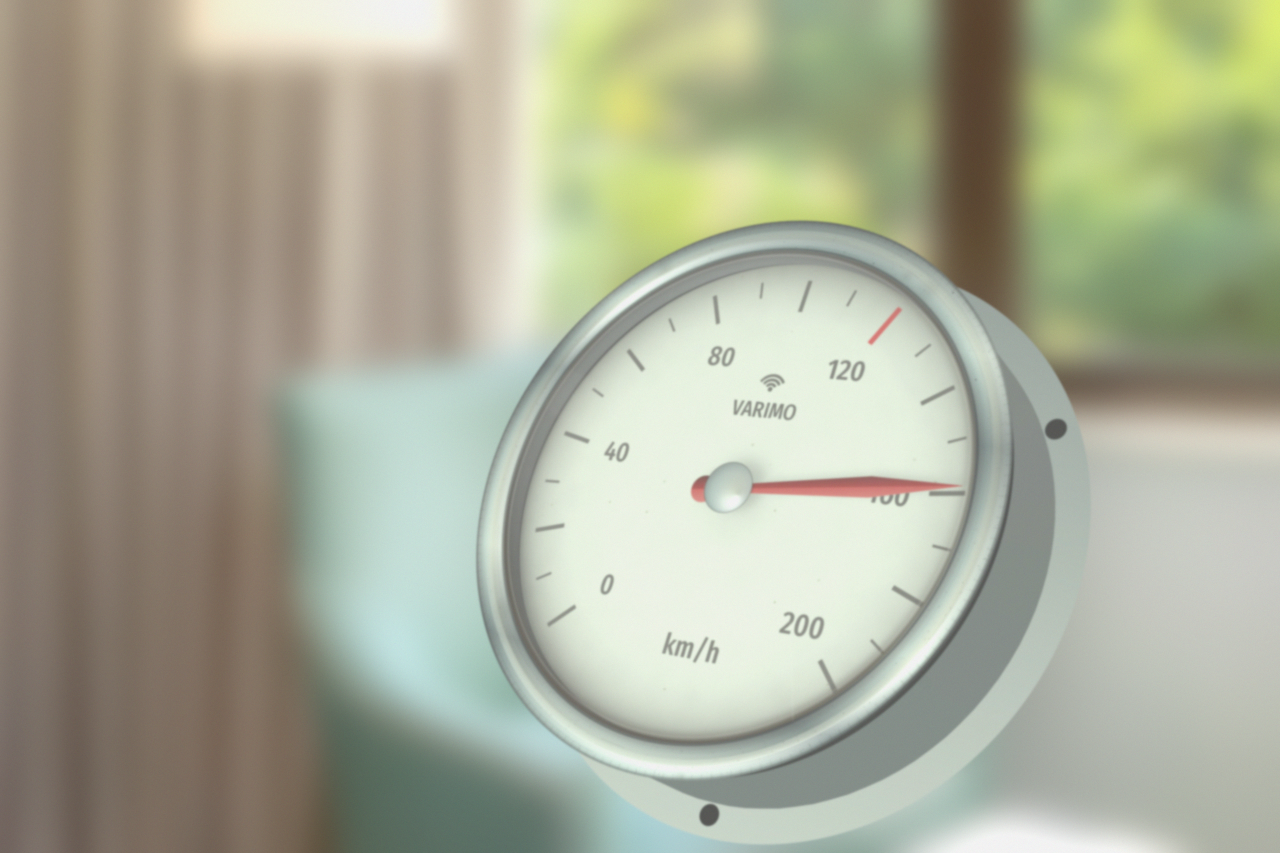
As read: 160
